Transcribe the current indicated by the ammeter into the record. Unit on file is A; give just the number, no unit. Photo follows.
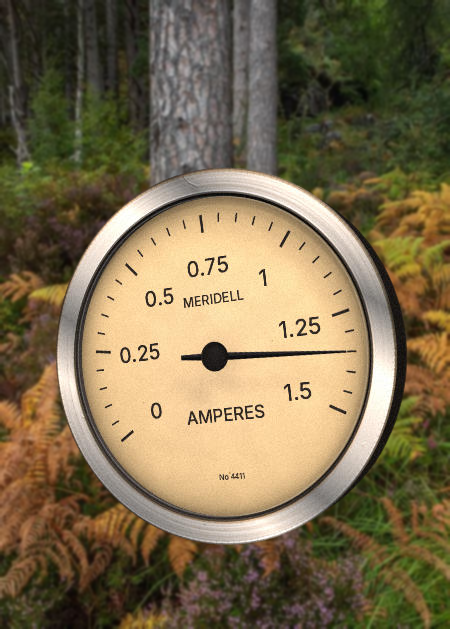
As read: 1.35
